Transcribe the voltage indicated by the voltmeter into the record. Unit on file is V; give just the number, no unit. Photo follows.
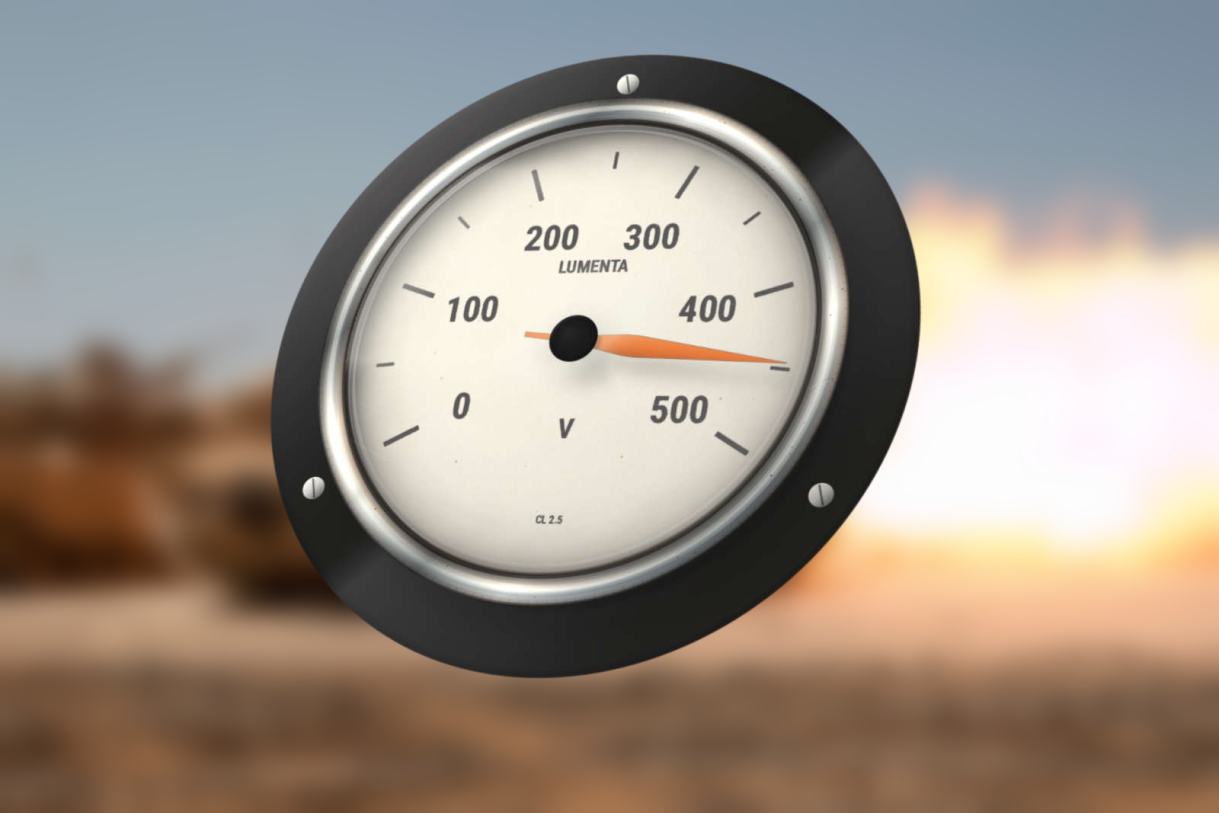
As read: 450
